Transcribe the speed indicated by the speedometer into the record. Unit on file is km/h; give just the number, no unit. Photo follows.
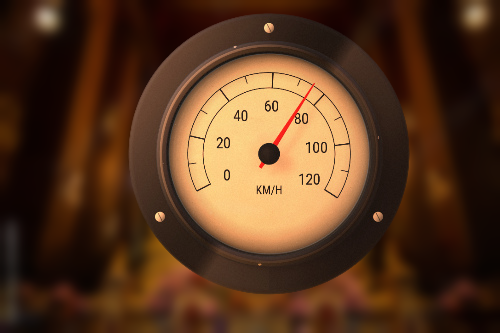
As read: 75
